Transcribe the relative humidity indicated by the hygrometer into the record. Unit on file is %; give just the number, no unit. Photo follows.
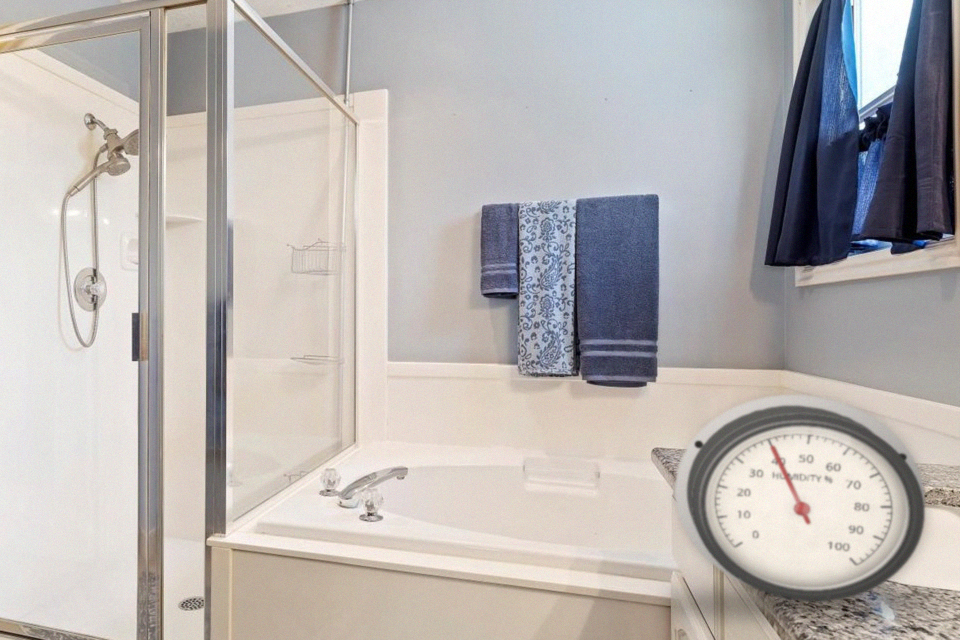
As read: 40
